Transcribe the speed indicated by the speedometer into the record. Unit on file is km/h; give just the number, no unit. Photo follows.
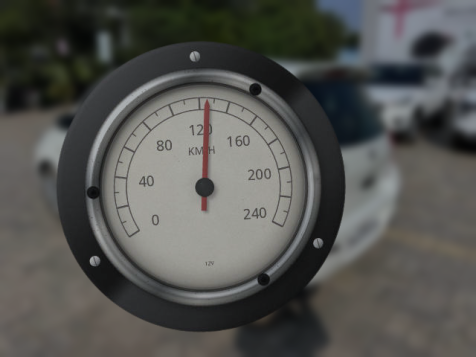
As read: 125
